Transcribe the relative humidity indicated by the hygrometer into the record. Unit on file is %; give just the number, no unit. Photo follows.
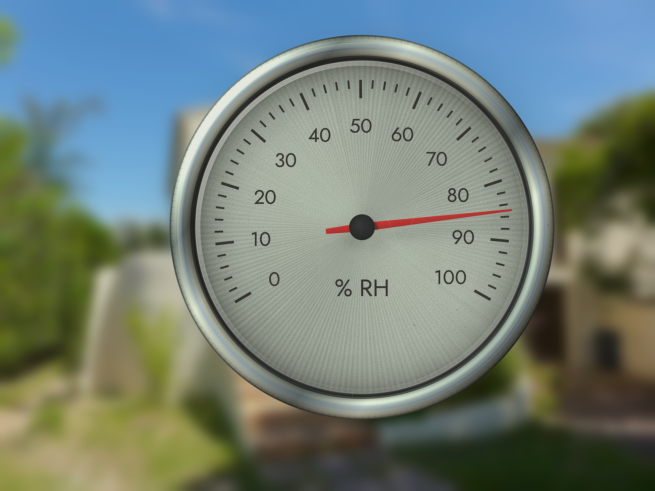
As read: 85
